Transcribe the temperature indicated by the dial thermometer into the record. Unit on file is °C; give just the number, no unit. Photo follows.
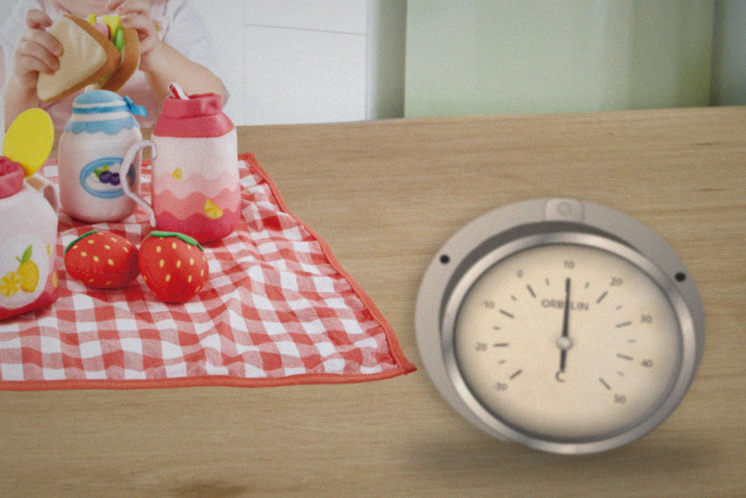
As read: 10
